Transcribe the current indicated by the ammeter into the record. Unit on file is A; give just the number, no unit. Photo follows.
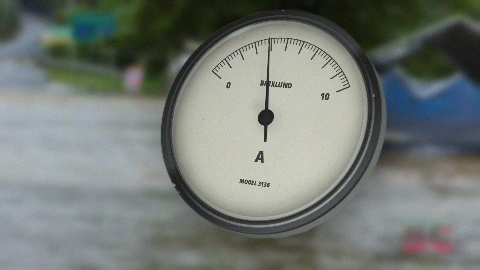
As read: 4
